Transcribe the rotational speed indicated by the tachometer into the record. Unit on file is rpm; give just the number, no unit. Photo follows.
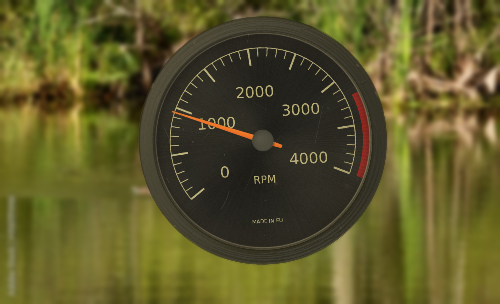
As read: 950
